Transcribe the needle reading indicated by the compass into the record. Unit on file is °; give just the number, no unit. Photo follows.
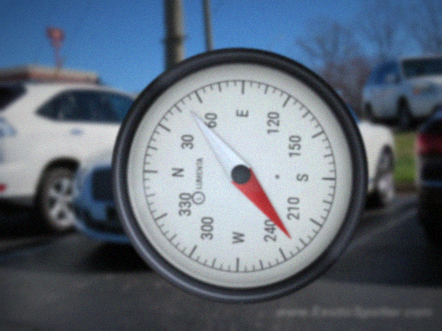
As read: 230
